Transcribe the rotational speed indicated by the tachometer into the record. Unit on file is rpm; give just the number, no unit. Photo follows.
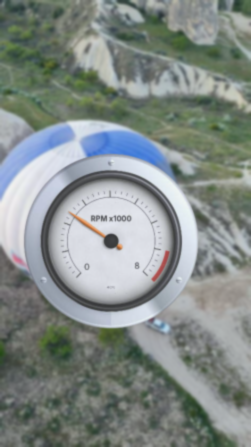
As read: 2400
